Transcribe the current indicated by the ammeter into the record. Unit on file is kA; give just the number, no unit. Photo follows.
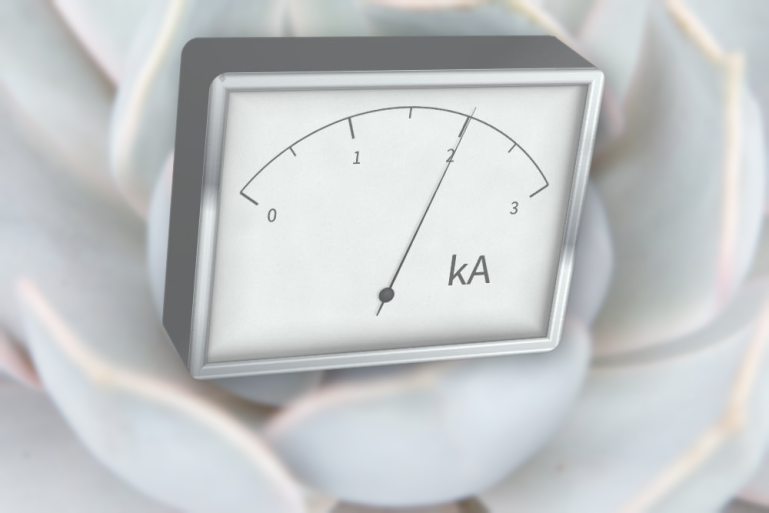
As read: 2
